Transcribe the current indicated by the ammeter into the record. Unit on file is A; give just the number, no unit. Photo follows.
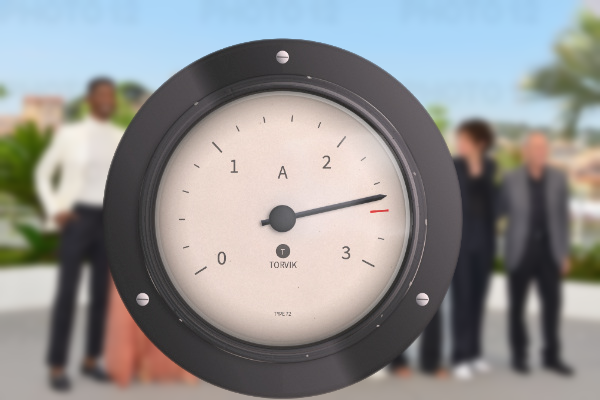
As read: 2.5
